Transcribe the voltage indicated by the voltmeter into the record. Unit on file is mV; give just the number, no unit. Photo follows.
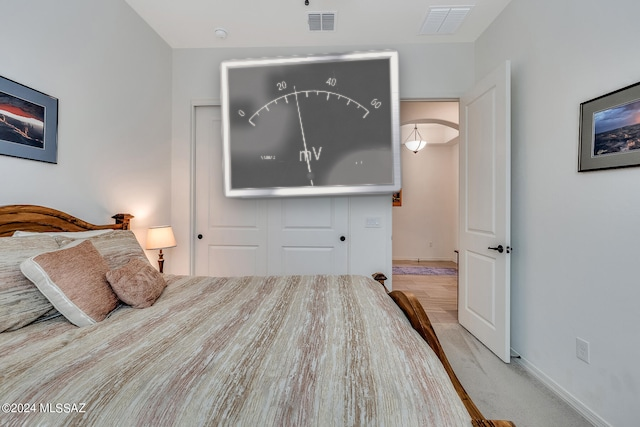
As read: 25
